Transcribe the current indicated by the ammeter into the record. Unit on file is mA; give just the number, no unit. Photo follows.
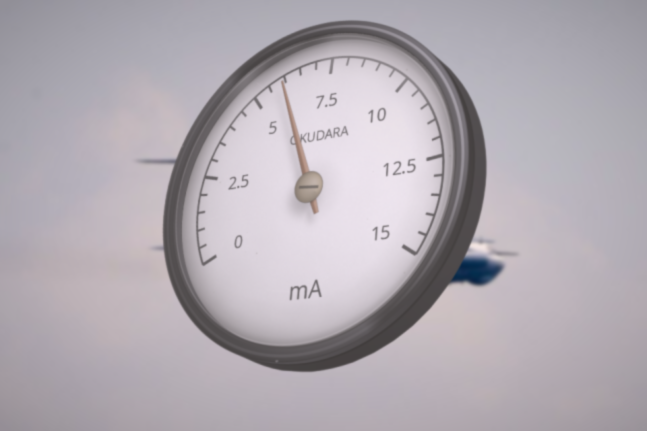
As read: 6
